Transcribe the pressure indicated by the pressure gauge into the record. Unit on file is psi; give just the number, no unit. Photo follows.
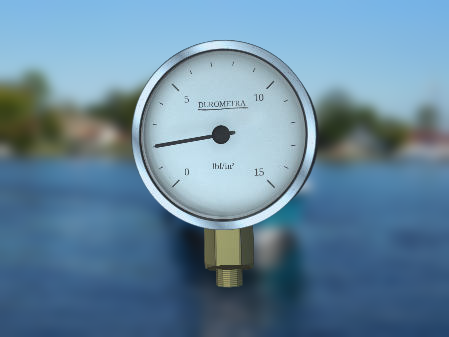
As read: 2
